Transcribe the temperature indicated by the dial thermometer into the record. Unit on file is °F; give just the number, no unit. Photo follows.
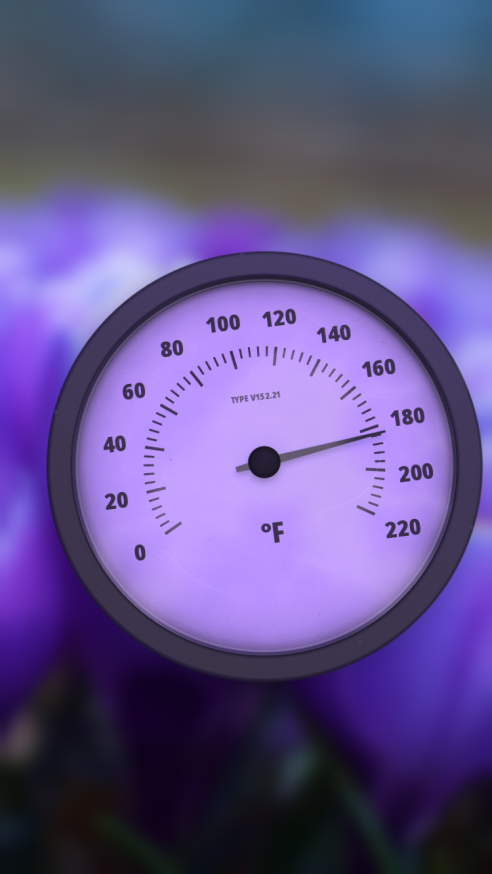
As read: 184
